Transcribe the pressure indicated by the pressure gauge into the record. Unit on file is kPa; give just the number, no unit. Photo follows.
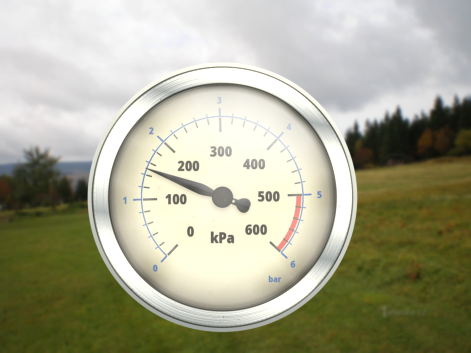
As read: 150
